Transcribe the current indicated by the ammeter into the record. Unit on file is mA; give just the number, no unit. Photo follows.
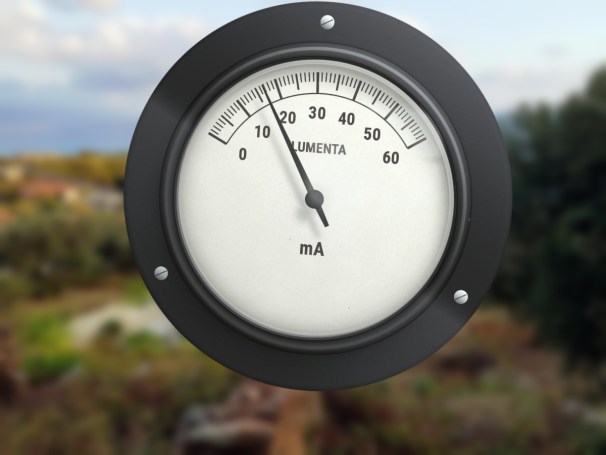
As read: 17
